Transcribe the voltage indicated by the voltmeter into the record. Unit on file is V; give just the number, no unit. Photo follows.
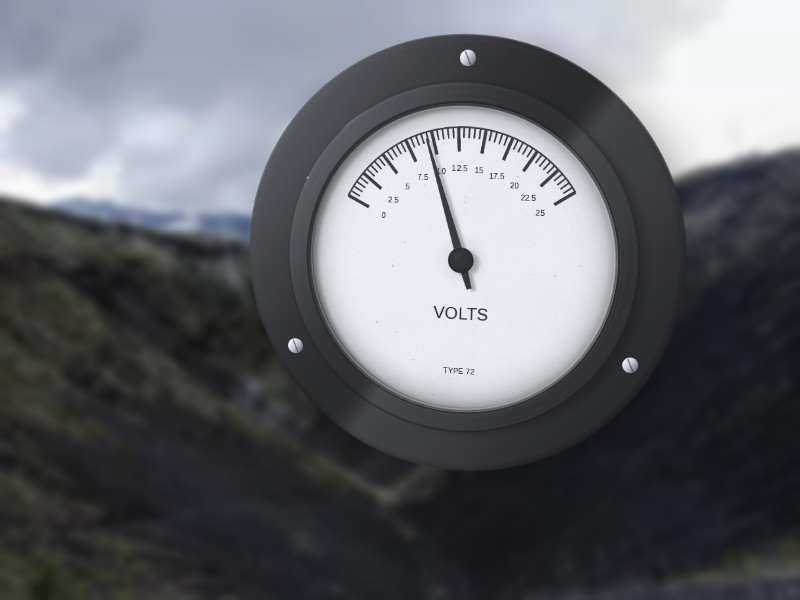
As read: 9.5
